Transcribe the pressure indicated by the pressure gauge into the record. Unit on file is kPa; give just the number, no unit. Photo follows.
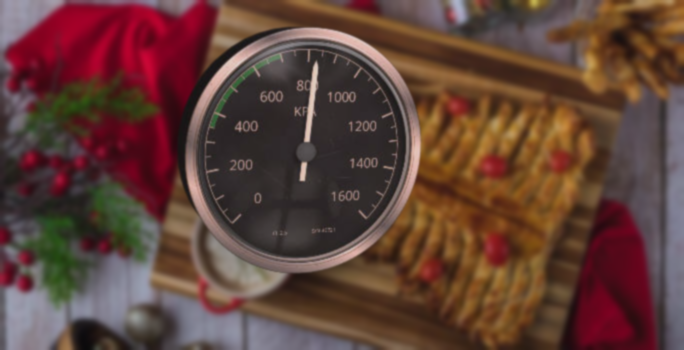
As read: 825
